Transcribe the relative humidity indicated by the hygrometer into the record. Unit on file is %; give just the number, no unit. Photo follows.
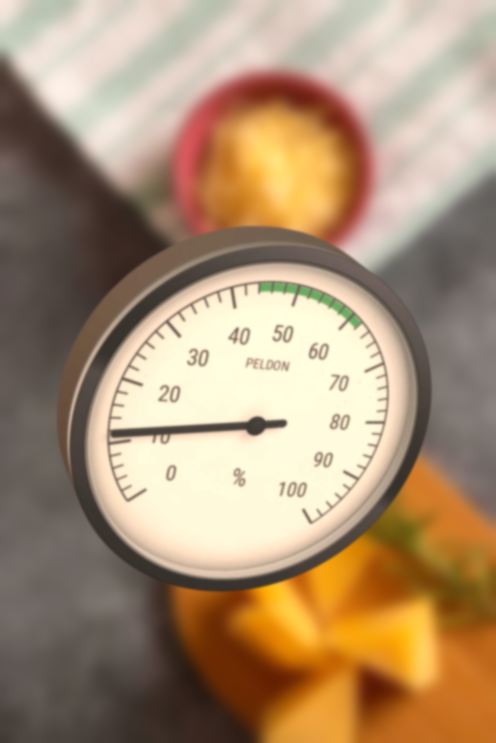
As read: 12
